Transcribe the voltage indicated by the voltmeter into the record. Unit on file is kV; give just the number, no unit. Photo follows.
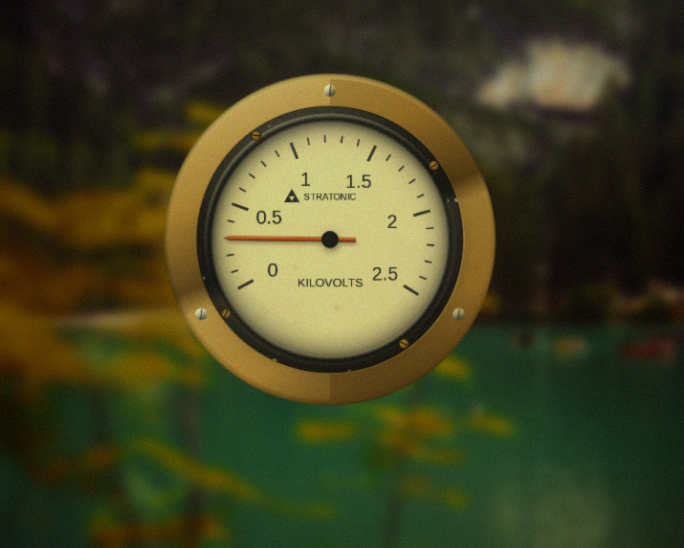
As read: 0.3
